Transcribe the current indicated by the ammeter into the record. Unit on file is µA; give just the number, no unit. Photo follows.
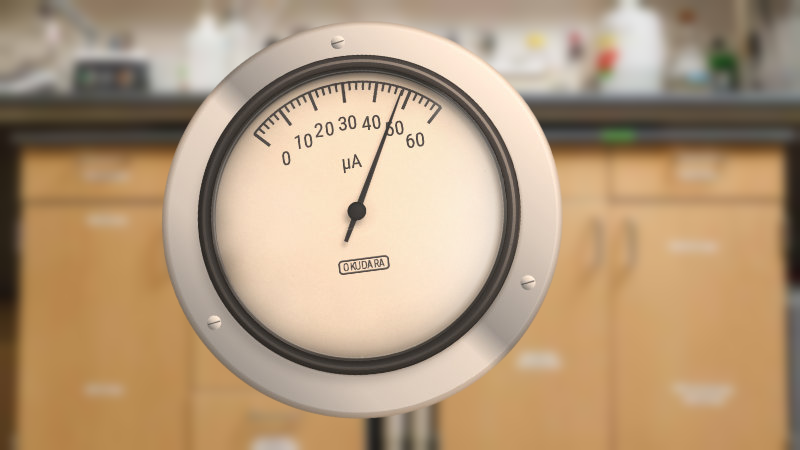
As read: 48
